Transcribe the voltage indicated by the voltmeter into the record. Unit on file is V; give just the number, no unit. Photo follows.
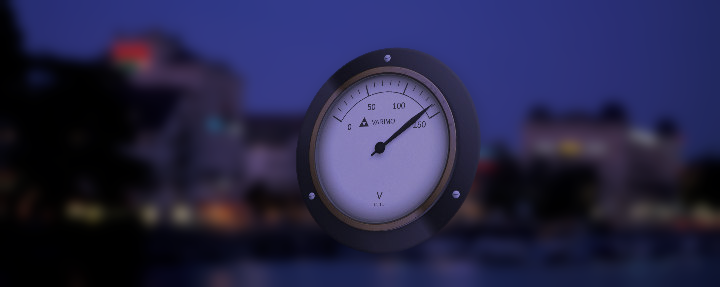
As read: 140
